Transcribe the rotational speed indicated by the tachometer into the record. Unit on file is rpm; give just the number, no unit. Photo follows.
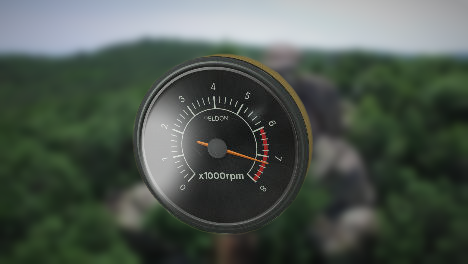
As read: 7200
